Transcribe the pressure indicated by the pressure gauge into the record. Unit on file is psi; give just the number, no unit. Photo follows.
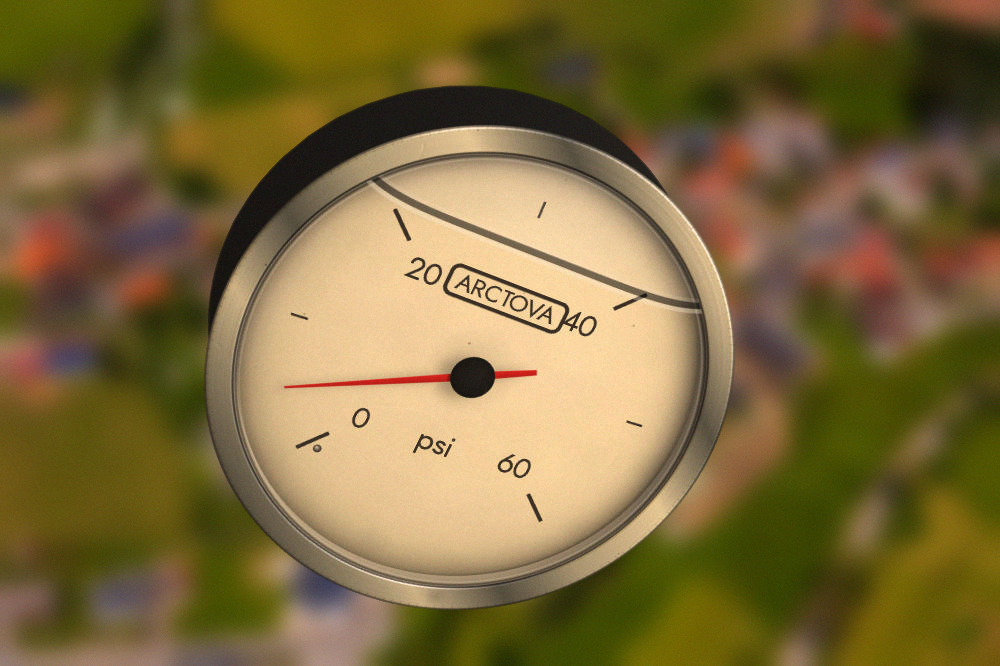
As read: 5
